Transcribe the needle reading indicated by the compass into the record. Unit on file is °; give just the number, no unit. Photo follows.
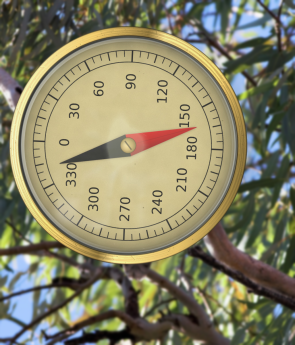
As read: 162.5
